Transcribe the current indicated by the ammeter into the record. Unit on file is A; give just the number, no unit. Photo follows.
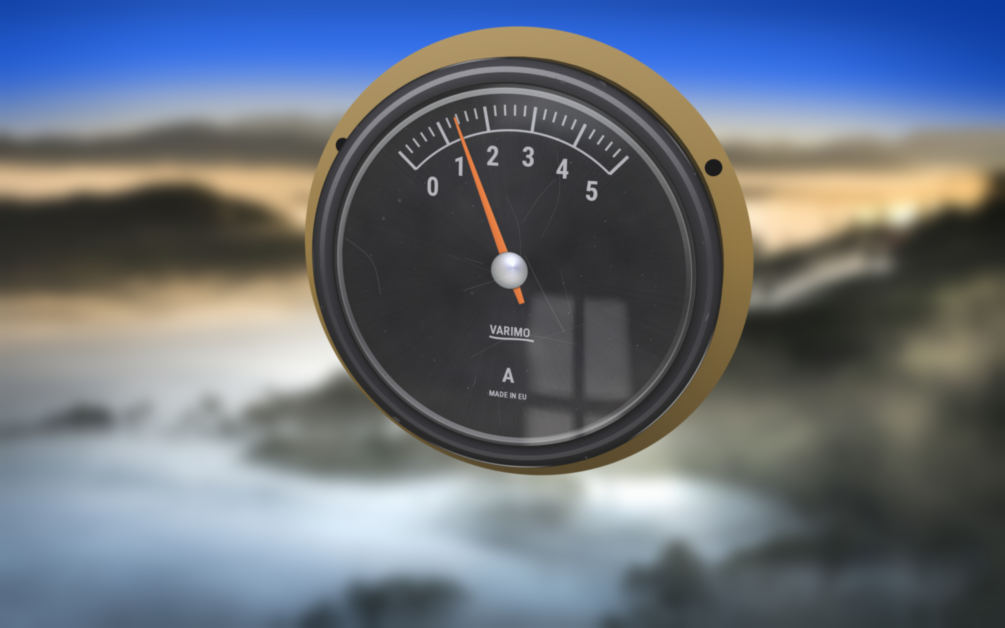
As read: 1.4
